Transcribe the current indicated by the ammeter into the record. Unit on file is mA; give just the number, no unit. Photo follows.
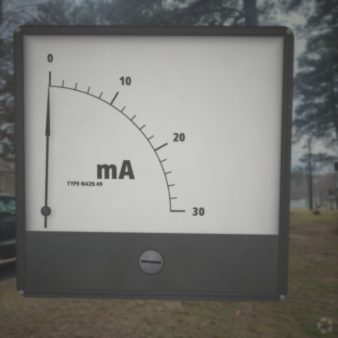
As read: 0
